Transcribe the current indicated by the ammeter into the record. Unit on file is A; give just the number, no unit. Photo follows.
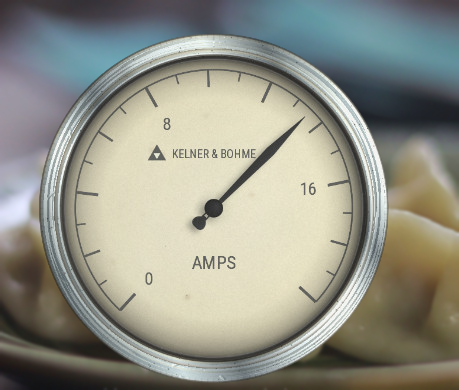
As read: 13.5
